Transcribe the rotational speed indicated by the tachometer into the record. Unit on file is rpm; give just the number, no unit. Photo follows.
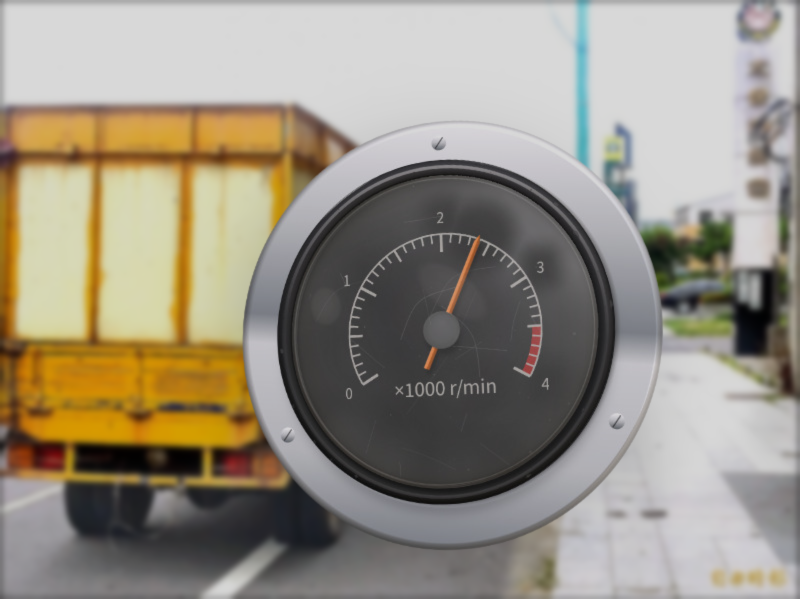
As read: 2400
